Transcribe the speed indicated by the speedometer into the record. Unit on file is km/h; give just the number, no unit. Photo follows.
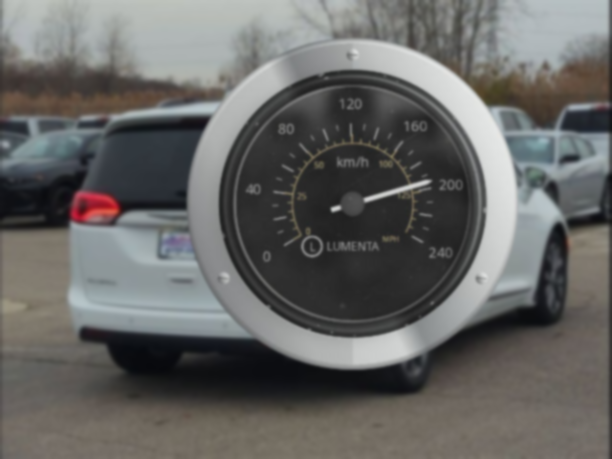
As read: 195
